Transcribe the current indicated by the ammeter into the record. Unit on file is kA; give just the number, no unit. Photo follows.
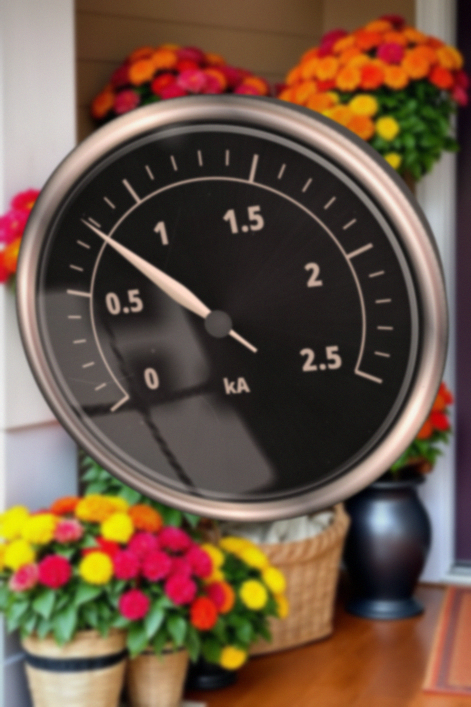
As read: 0.8
